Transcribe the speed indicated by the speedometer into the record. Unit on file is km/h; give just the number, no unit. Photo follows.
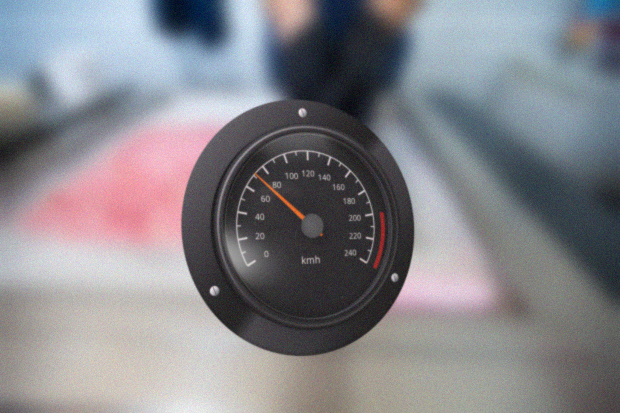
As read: 70
